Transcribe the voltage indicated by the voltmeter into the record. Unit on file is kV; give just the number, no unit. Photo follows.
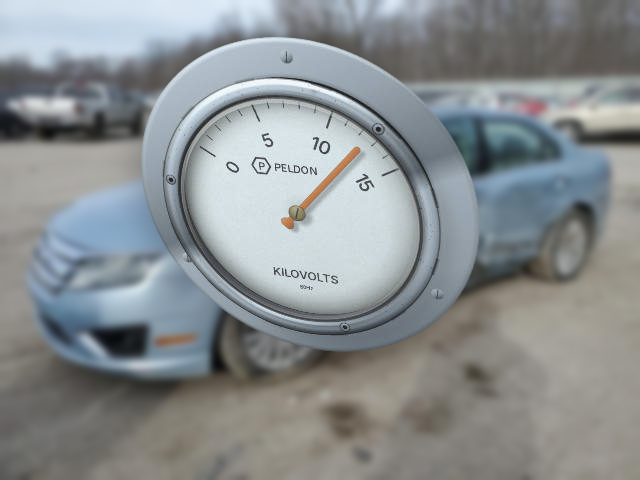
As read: 12.5
